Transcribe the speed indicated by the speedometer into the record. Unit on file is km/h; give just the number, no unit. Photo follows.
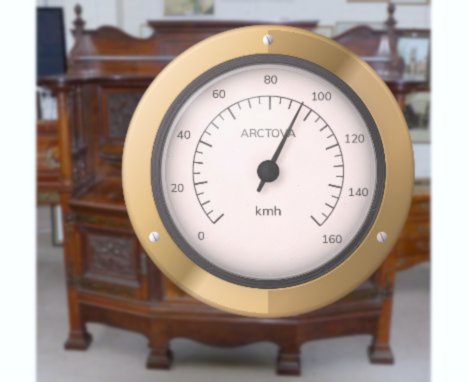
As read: 95
